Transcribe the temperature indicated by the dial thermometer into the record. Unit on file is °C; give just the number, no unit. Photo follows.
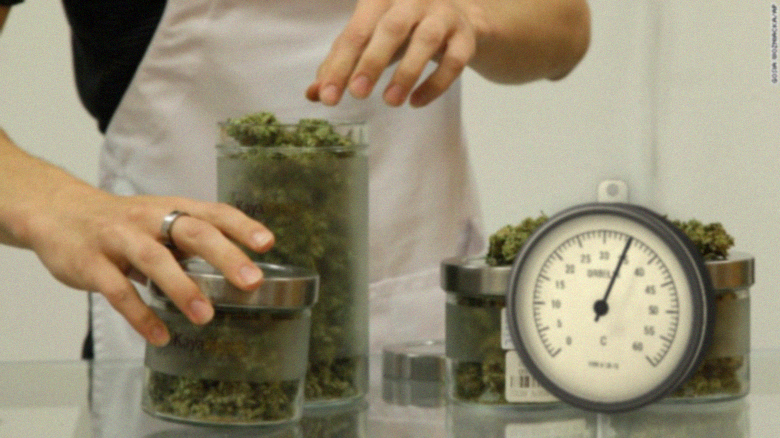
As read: 35
